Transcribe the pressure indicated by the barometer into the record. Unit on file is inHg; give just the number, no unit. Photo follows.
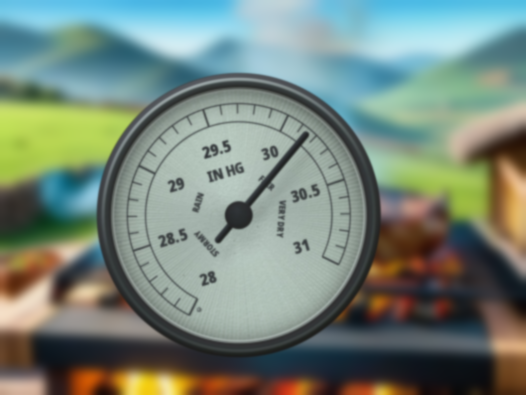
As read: 30.15
